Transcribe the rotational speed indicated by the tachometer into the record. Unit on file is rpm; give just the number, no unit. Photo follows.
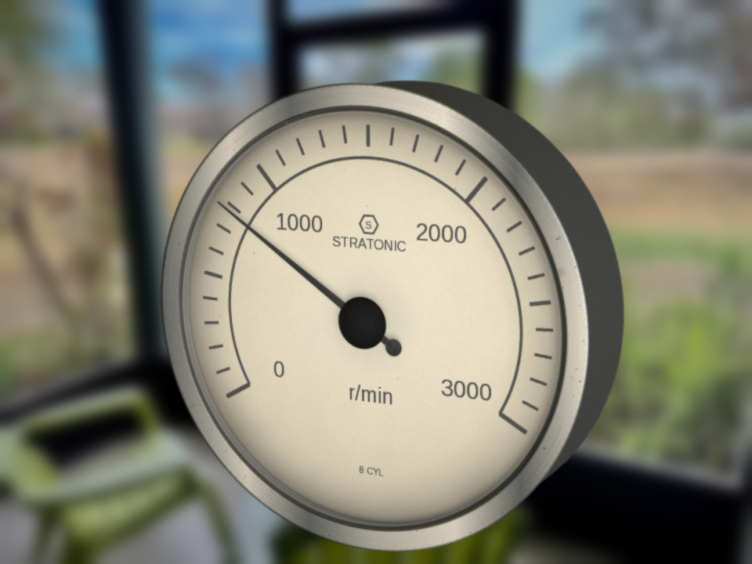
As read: 800
